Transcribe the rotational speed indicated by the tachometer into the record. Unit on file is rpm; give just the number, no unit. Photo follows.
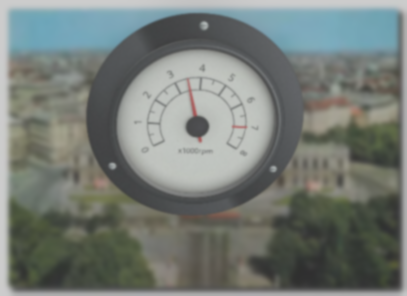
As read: 3500
